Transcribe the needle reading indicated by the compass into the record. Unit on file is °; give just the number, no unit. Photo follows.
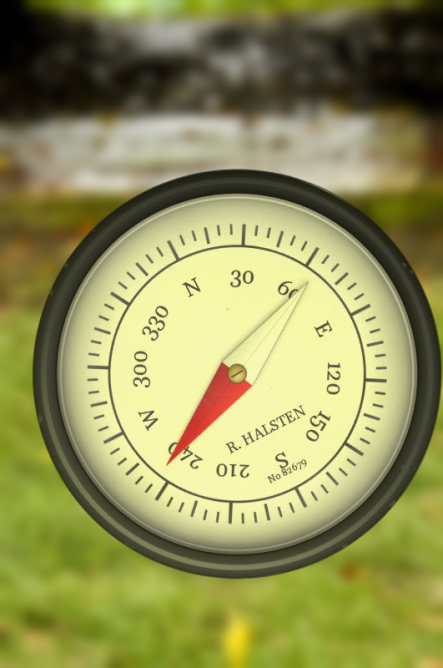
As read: 245
